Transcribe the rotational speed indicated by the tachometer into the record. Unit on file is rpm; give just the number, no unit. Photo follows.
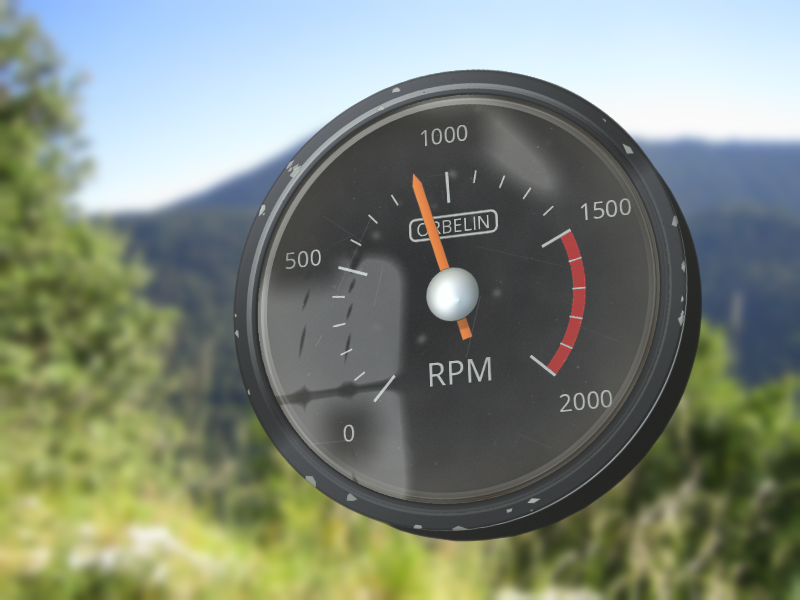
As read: 900
